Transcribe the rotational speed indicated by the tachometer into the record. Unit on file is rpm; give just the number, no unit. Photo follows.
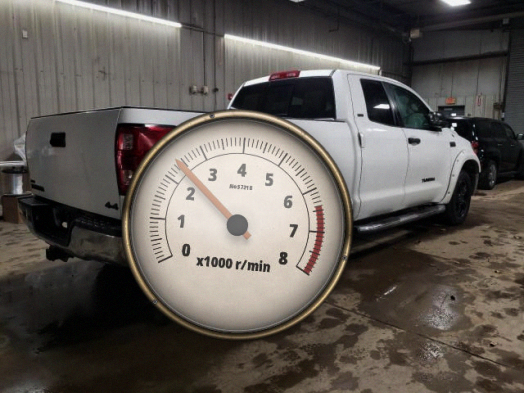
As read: 2400
